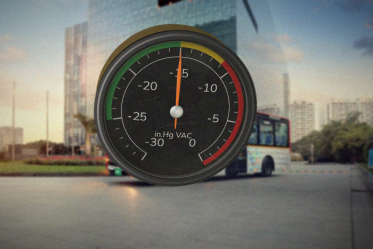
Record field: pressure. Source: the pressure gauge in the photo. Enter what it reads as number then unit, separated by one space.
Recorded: -15 inHg
